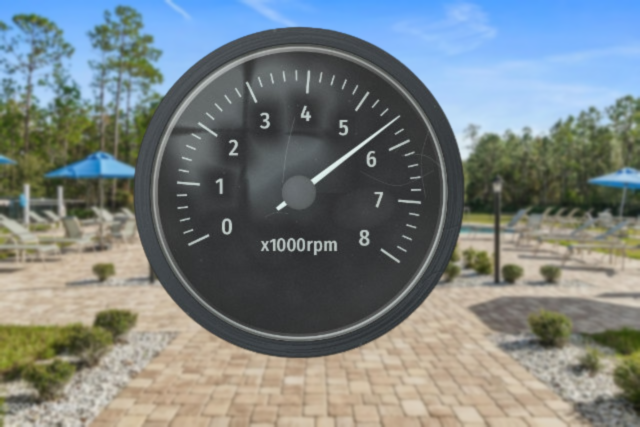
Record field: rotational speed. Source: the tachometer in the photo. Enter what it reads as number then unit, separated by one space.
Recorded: 5600 rpm
